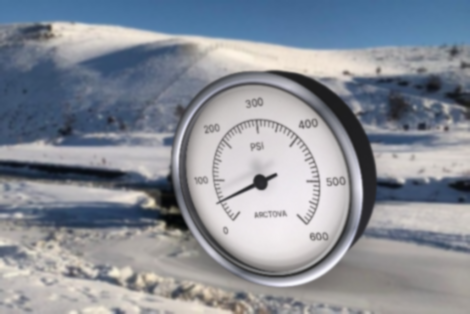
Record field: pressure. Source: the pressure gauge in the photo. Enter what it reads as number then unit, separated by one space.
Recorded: 50 psi
